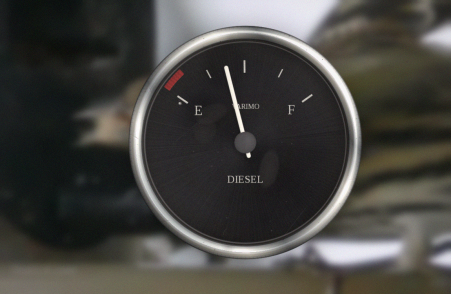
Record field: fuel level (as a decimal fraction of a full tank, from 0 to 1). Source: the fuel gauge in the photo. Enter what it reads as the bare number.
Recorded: 0.375
